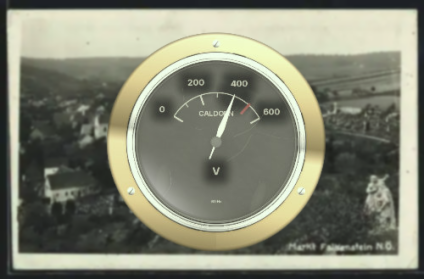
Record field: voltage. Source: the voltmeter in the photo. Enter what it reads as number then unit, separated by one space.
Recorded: 400 V
